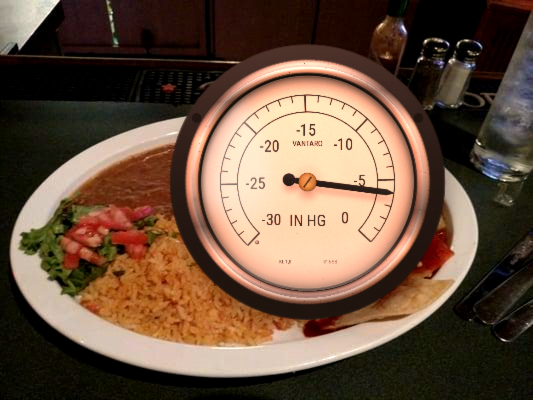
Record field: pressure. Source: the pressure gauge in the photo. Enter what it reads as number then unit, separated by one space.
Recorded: -4 inHg
